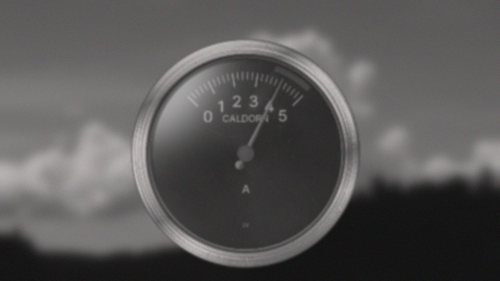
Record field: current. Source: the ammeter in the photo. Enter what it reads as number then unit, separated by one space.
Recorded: 4 A
